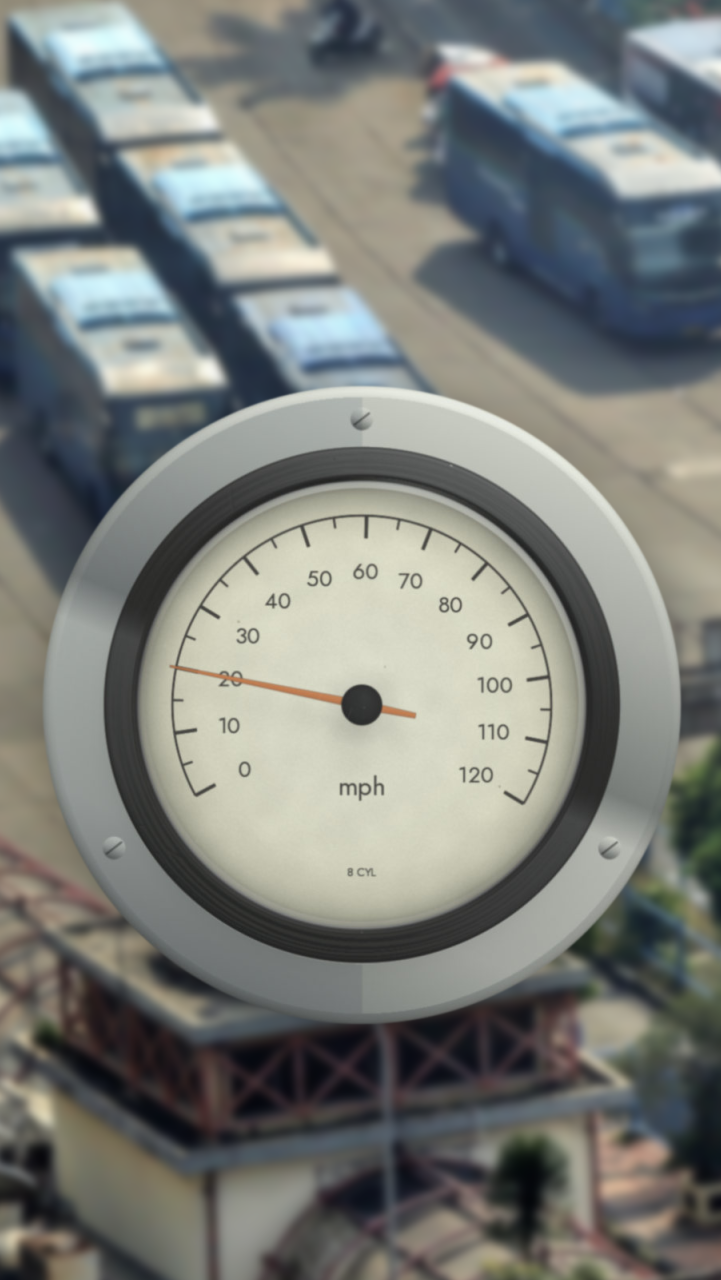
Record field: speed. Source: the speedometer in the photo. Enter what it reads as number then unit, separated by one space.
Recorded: 20 mph
